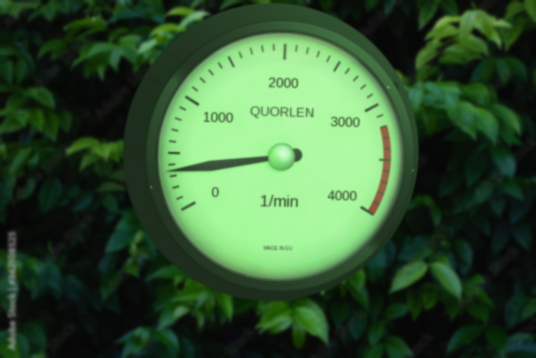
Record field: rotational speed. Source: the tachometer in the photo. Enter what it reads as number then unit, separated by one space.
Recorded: 350 rpm
